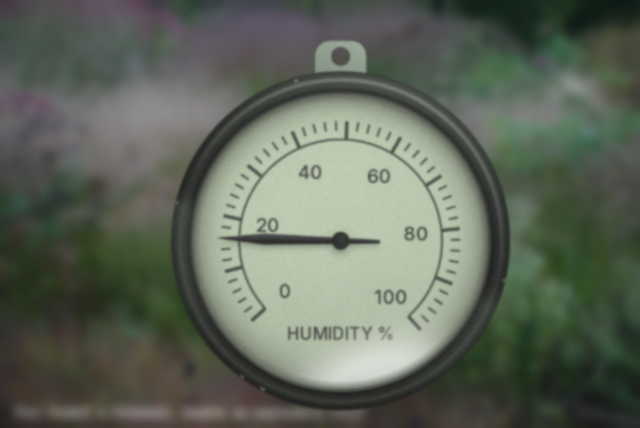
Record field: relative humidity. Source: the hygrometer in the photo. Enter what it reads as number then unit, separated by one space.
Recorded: 16 %
